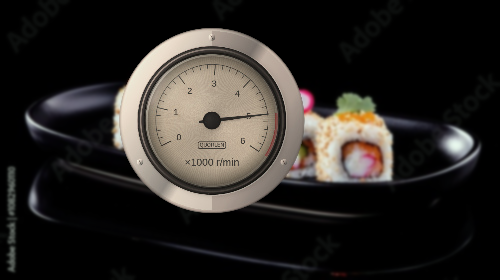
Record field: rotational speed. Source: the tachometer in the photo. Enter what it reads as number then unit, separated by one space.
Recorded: 5000 rpm
